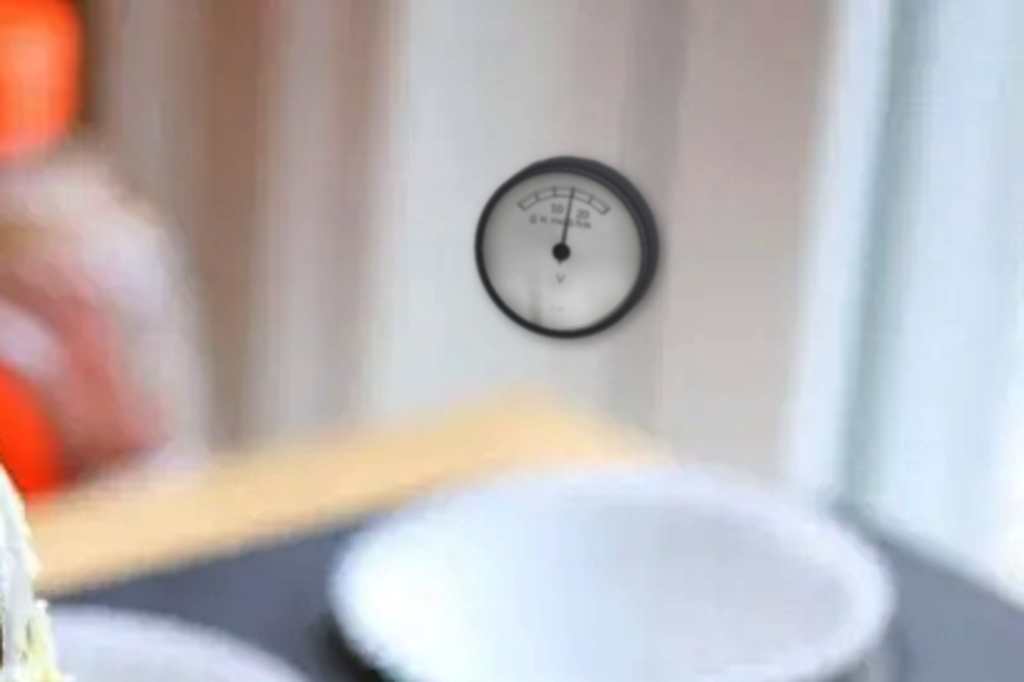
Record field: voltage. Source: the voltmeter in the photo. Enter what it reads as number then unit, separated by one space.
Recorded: 15 V
